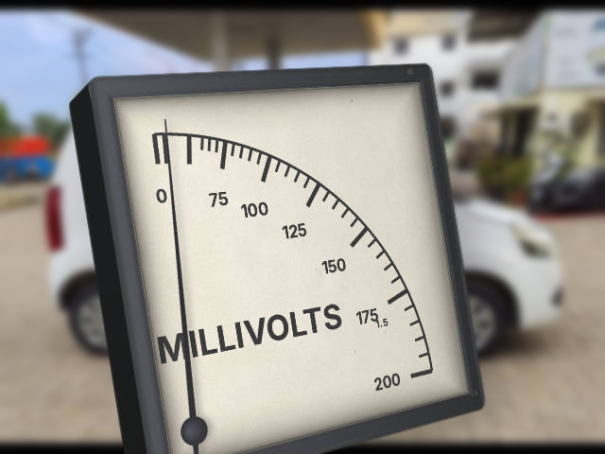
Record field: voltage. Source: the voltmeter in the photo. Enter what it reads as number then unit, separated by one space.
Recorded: 25 mV
